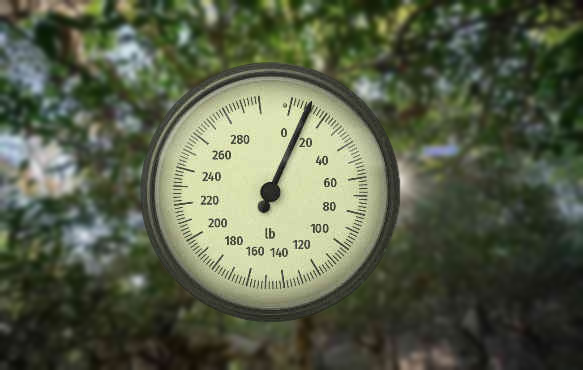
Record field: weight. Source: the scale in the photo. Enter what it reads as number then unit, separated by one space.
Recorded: 10 lb
